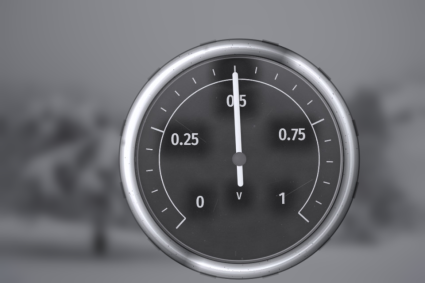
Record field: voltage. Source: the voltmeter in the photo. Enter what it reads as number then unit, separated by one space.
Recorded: 0.5 V
